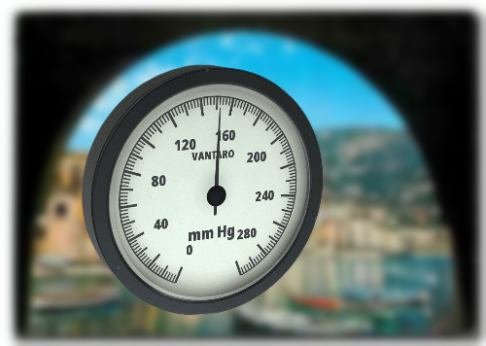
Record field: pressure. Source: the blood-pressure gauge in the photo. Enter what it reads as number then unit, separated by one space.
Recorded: 150 mmHg
